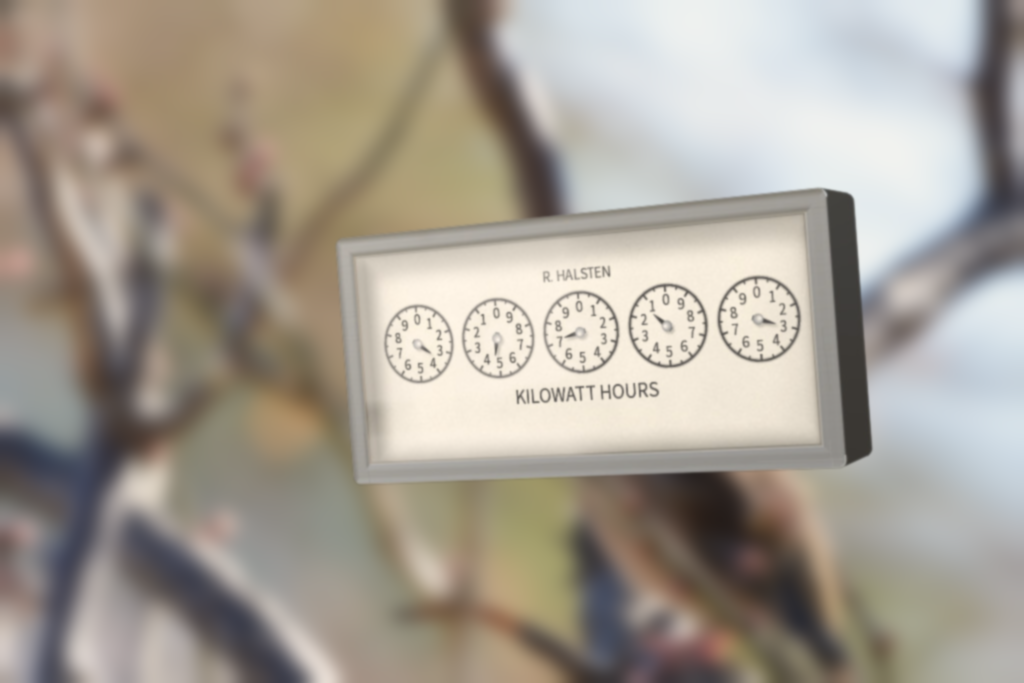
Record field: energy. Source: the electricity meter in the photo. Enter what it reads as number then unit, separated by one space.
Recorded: 34713 kWh
